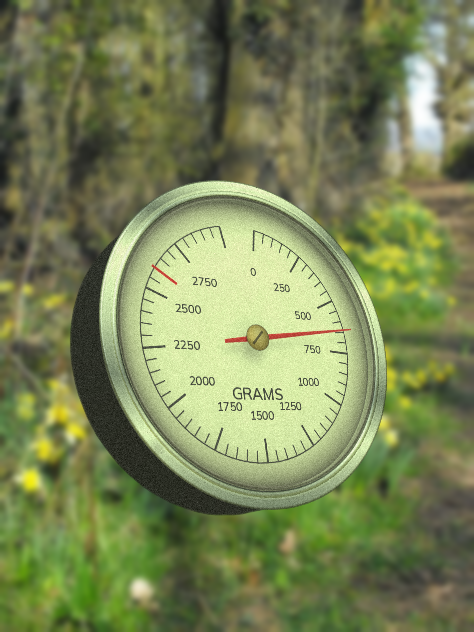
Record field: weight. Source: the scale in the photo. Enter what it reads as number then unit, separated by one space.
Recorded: 650 g
